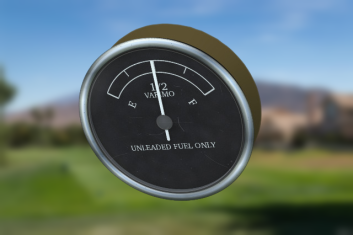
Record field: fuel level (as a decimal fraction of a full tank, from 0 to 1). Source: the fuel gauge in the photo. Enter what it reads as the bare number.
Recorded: 0.5
